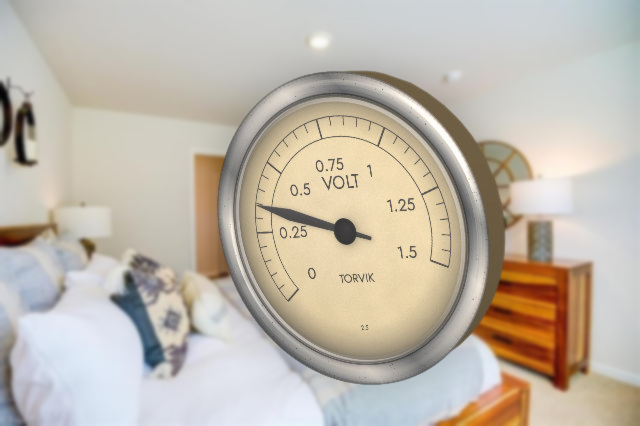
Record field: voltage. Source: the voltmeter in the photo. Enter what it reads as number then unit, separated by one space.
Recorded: 0.35 V
